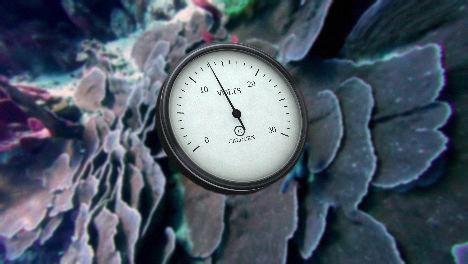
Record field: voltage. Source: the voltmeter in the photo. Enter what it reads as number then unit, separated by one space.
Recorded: 13 V
